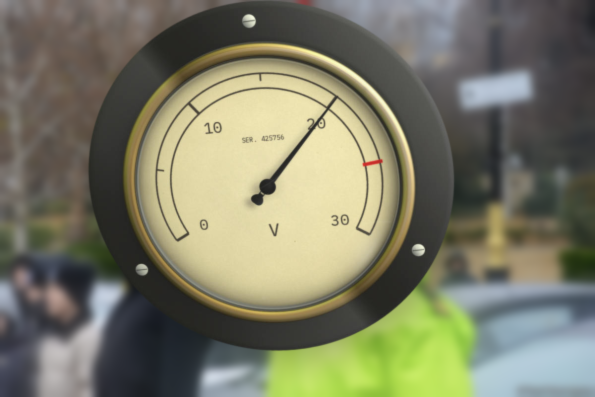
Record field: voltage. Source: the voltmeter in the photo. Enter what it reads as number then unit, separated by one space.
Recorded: 20 V
